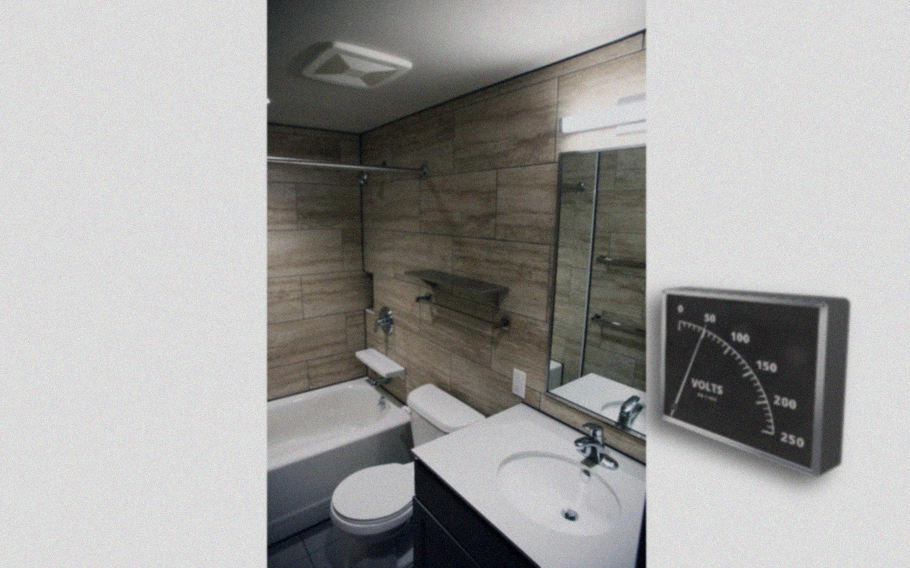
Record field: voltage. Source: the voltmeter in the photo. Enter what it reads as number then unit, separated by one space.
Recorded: 50 V
